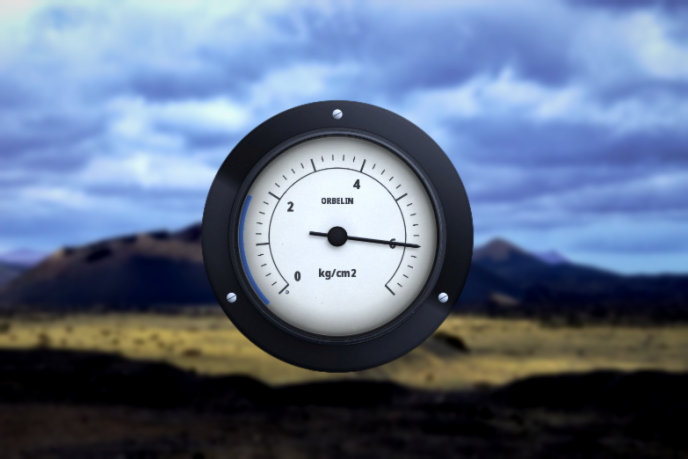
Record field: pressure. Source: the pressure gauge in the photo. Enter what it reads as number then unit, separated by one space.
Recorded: 6 kg/cm²
